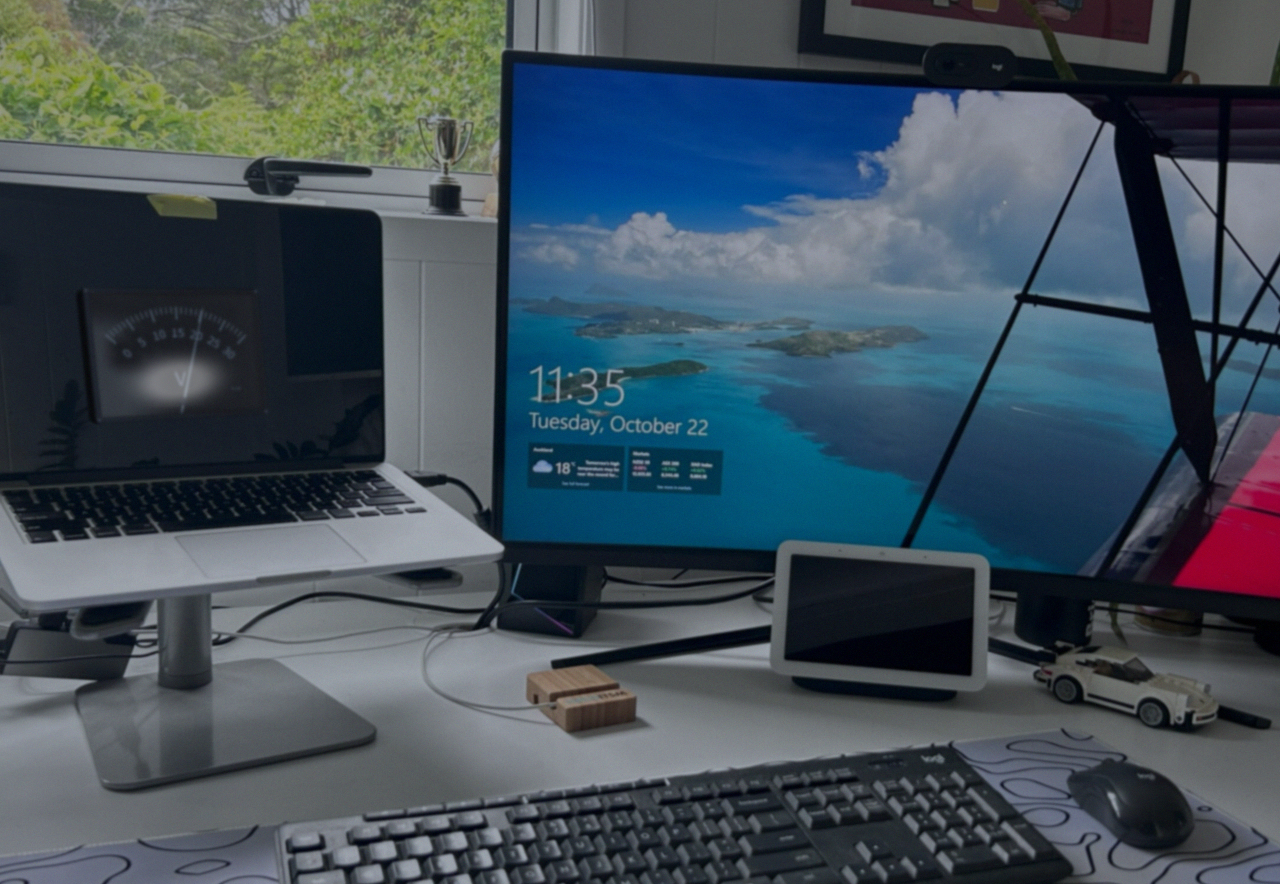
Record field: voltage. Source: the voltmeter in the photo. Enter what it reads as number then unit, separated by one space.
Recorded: 20 V
